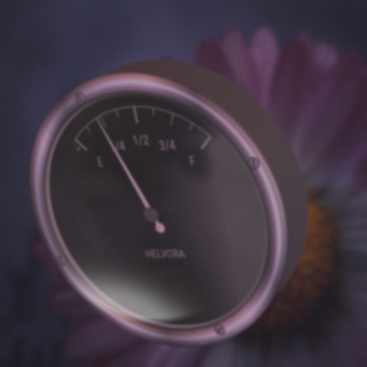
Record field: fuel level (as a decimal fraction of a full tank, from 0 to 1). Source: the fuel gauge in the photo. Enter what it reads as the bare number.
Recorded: 0.25
